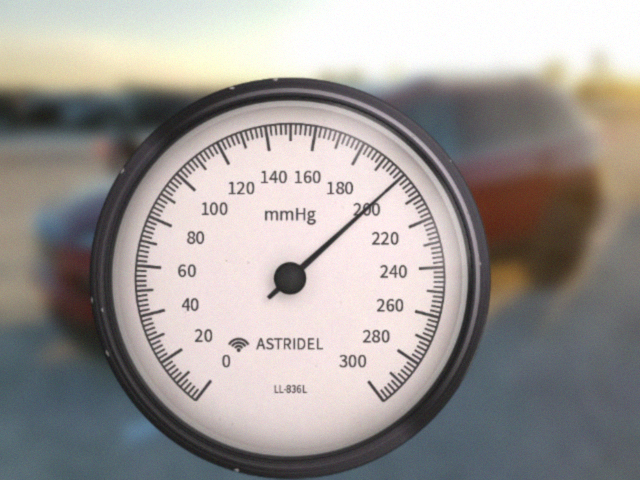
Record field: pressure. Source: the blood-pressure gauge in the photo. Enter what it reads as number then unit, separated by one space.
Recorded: 200 mmHg
